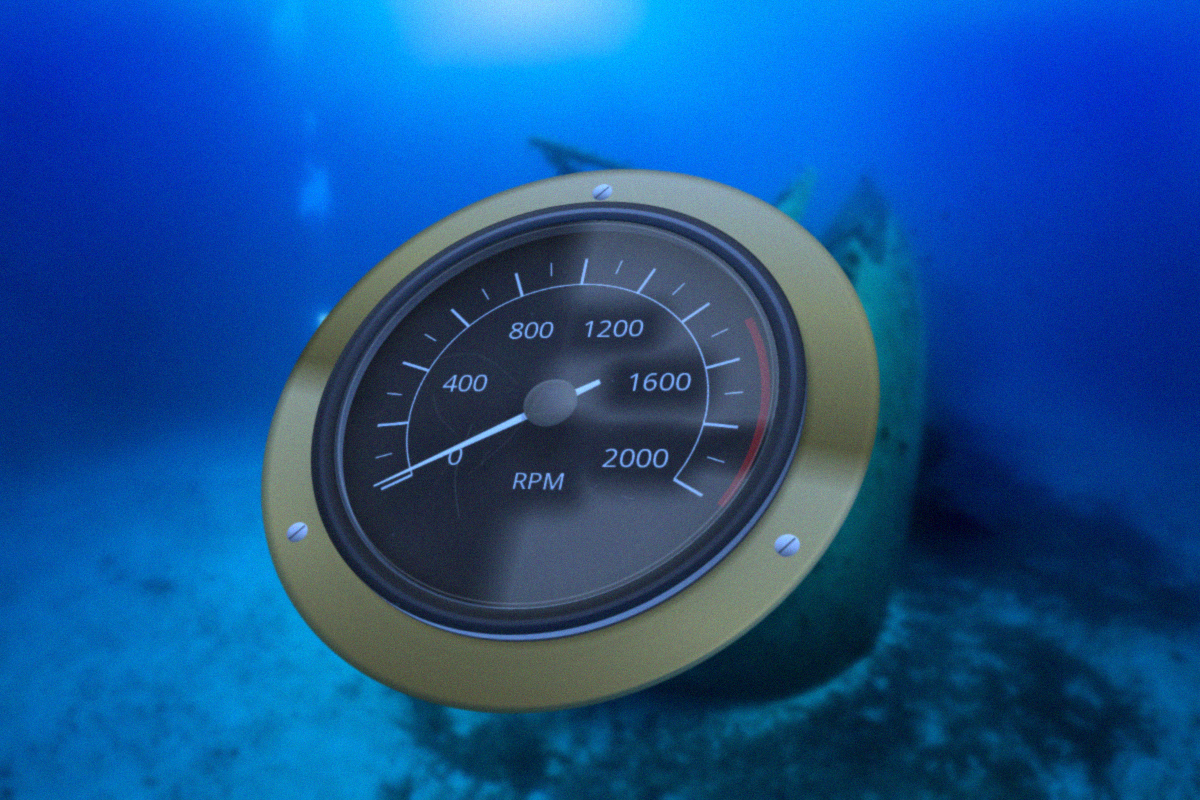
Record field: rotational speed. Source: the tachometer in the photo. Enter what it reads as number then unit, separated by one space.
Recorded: 0 rpm
